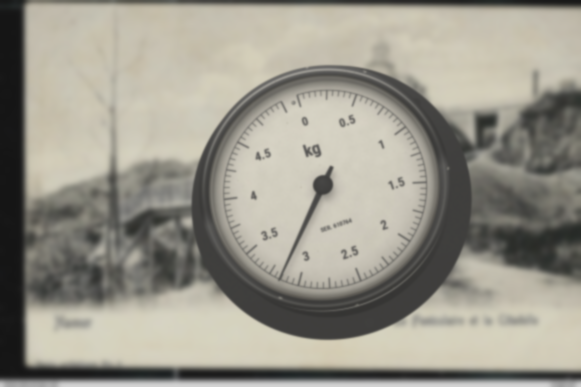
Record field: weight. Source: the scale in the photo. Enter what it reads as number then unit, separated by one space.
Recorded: 3.15 kg
